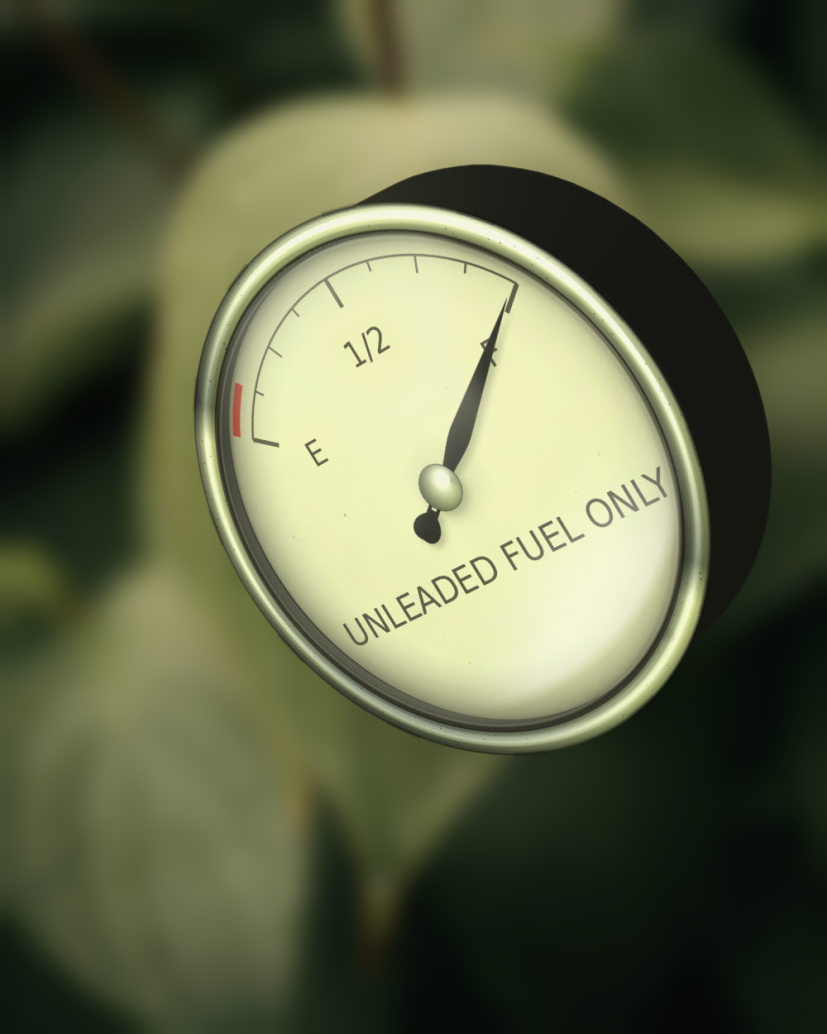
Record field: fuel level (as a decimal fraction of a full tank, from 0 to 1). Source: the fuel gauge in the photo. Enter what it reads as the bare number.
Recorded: 1
